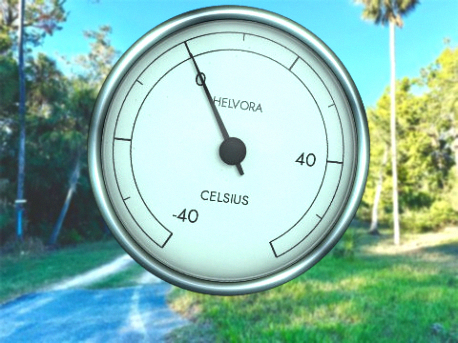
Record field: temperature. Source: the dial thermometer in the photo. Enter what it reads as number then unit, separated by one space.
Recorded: 0 °C
